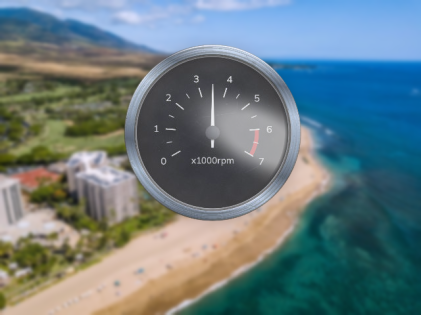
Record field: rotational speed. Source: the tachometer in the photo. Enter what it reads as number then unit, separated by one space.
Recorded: 3500 rpm
